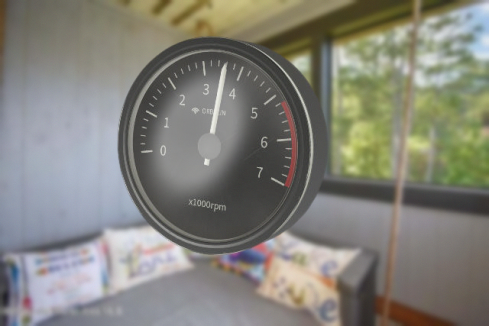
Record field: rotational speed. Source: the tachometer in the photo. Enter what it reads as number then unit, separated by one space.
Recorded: 3600 rpm
